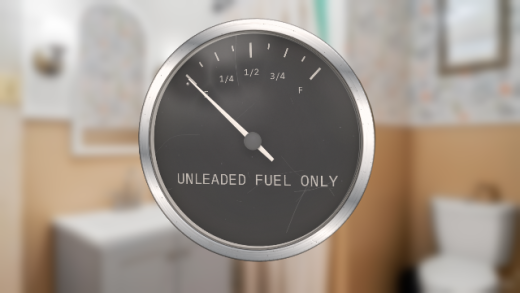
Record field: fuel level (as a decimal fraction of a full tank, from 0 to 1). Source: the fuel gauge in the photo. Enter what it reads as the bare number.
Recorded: 0
